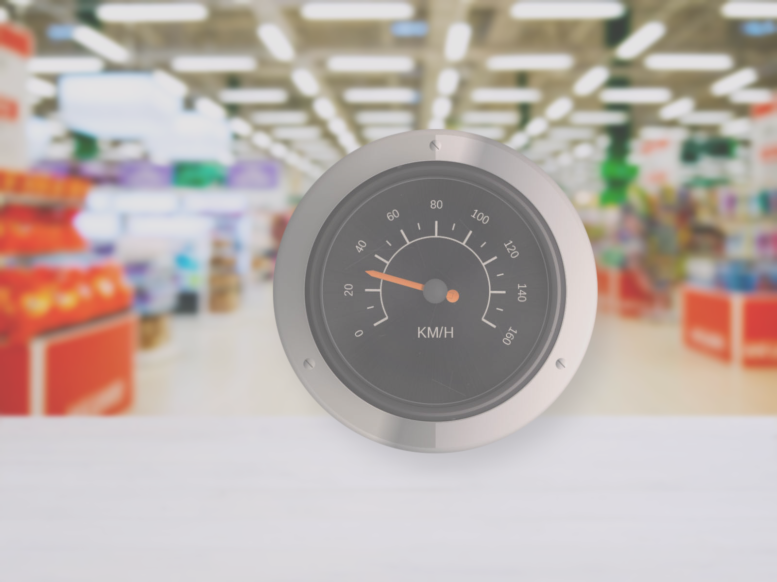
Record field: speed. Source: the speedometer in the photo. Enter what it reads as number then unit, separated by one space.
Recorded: 30 km/h
